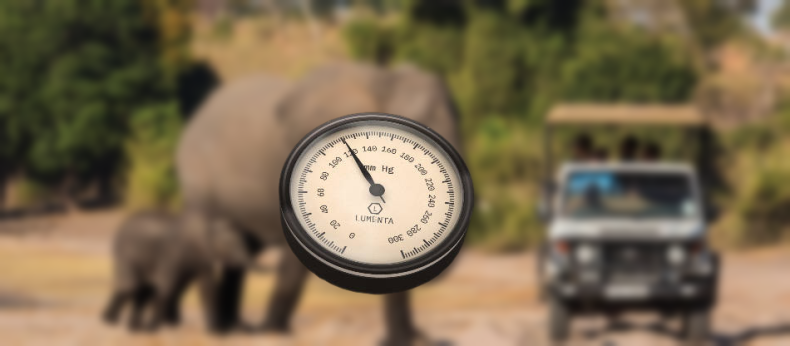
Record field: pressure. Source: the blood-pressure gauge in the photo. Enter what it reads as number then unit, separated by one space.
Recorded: 120 mmHg
